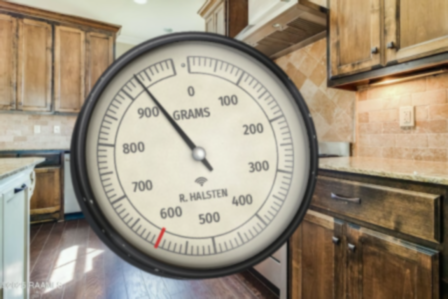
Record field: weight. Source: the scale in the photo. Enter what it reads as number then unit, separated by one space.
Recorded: 930 g
